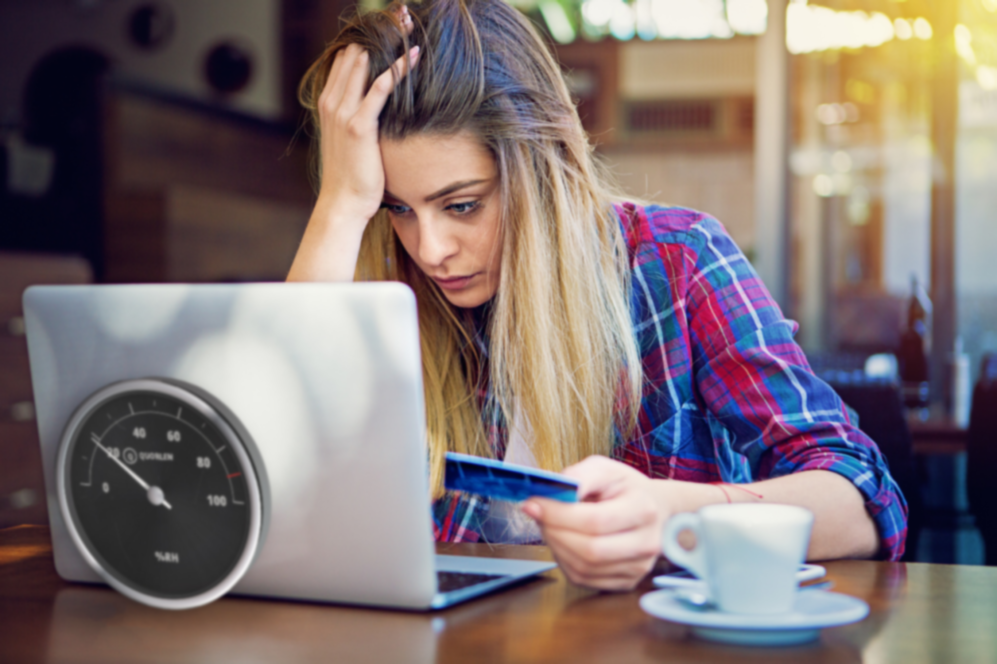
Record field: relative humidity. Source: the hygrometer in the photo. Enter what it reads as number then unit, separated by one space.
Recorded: 20 %
